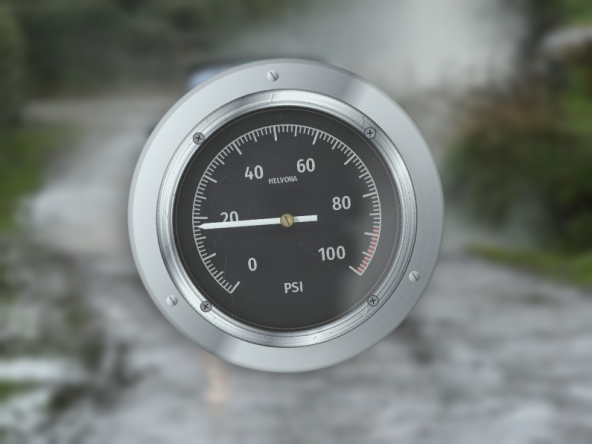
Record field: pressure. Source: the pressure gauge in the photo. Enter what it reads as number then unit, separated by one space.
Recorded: 18 psi
